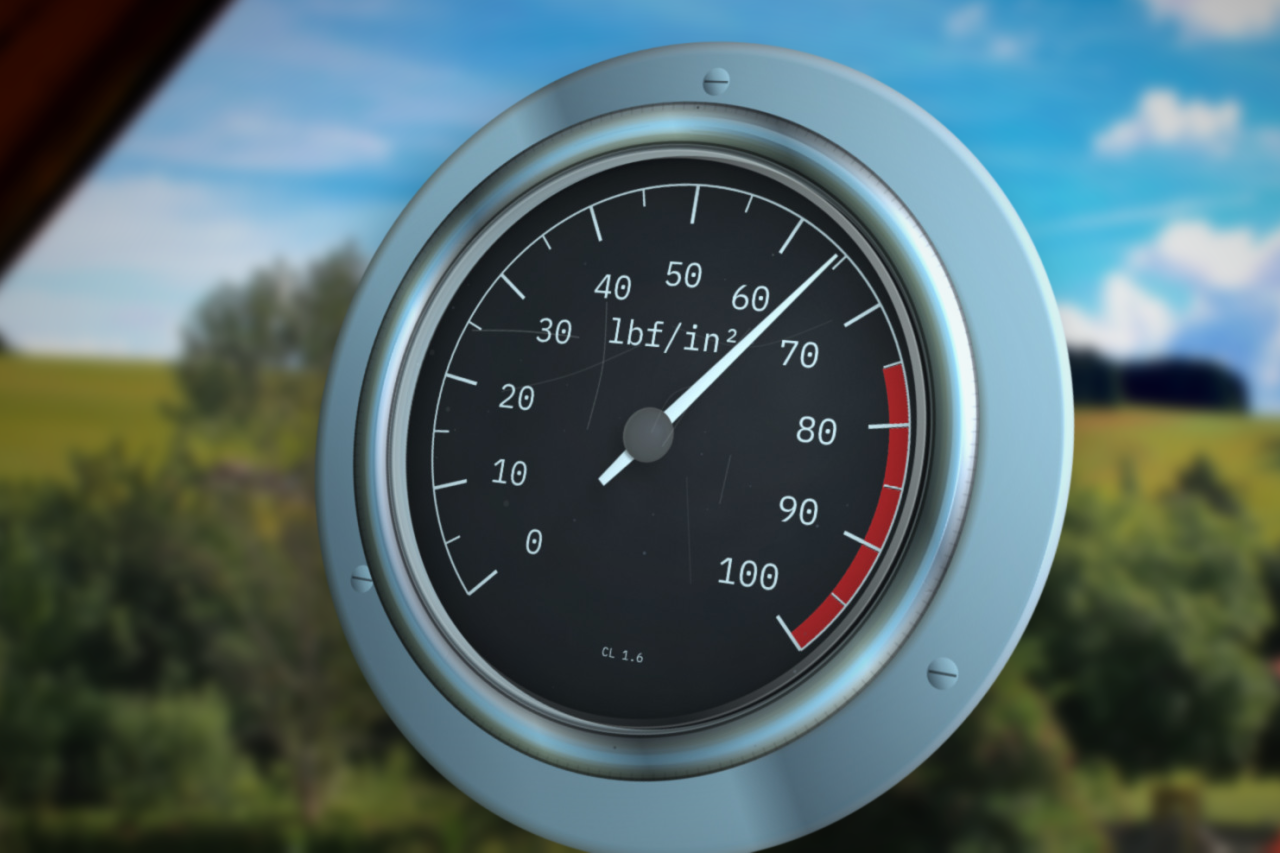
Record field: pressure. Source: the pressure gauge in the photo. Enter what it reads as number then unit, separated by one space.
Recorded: 65 psi
